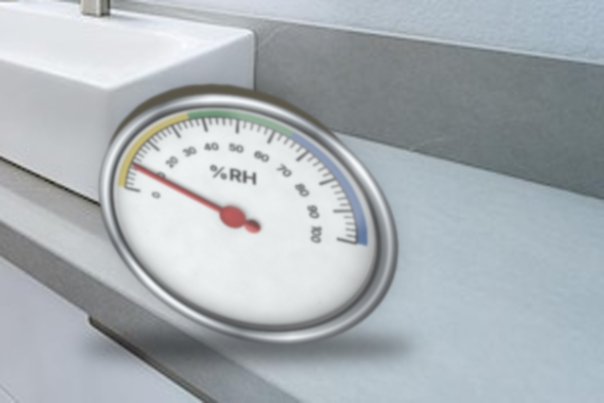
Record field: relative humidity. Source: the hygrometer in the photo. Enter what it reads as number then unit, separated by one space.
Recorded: 10 %
